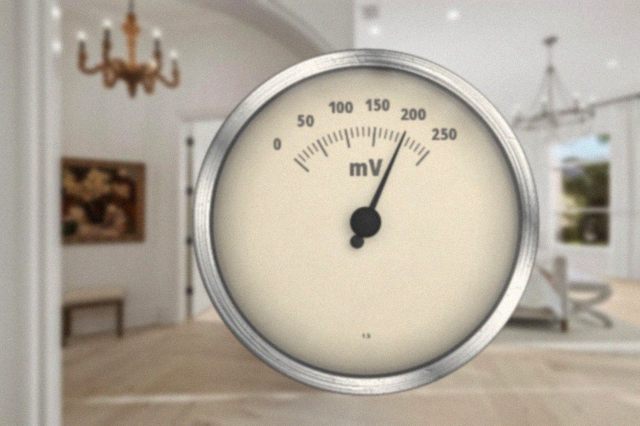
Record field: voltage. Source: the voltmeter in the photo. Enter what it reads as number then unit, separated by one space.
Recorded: 200 mV
